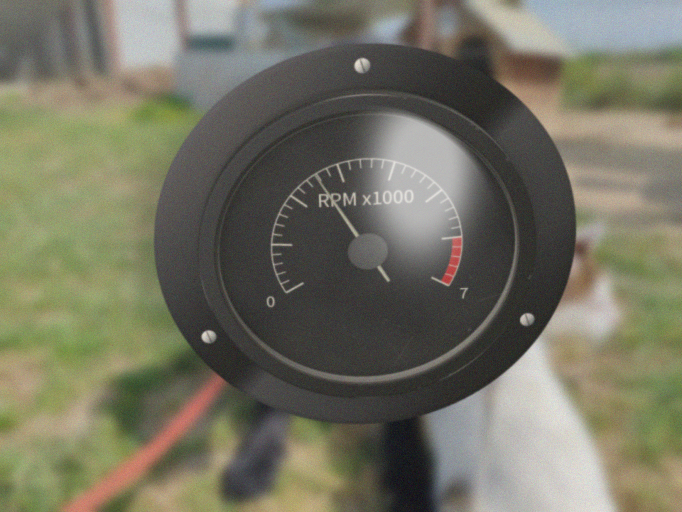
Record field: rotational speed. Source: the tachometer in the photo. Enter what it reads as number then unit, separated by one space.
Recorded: 2600 rpm
